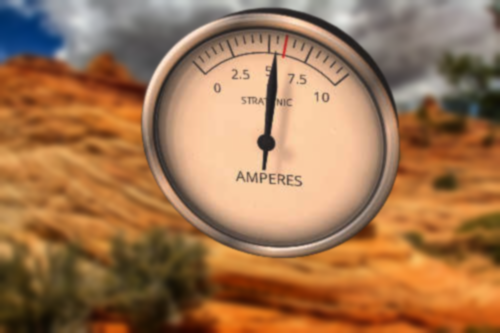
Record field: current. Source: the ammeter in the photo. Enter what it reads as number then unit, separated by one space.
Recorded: 5.5 A
